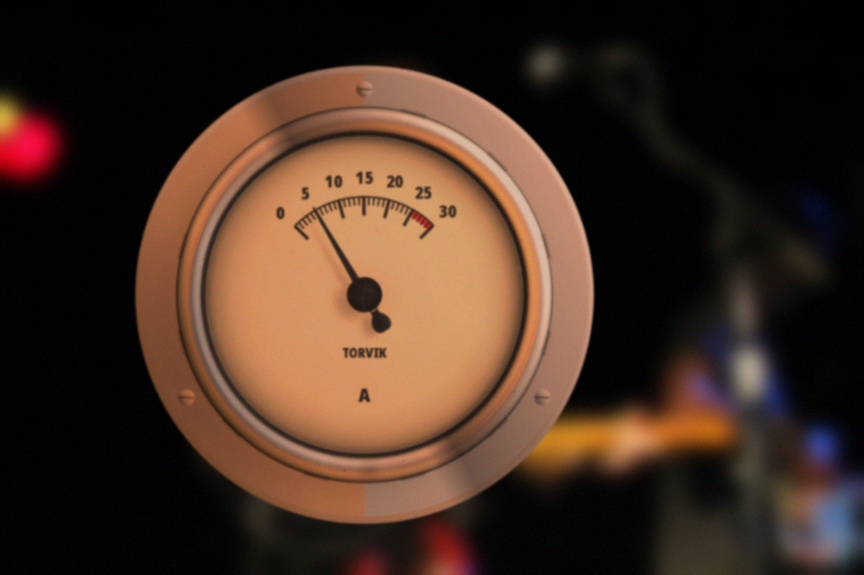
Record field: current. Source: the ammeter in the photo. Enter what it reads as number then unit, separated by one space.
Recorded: 5 A
